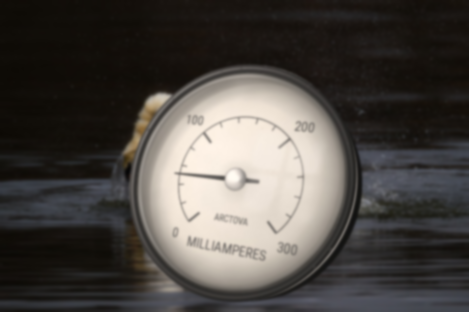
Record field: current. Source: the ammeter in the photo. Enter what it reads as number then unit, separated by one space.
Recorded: 50 mA
